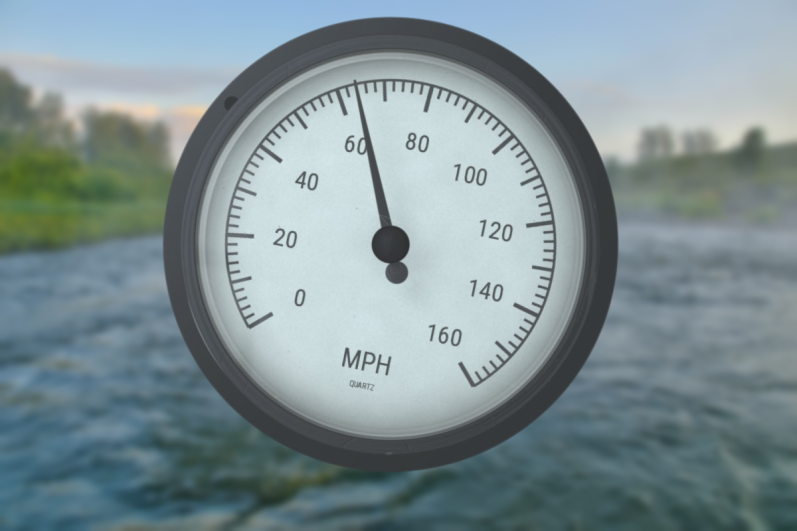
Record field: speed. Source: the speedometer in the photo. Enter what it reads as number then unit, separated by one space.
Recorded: 64 mph
